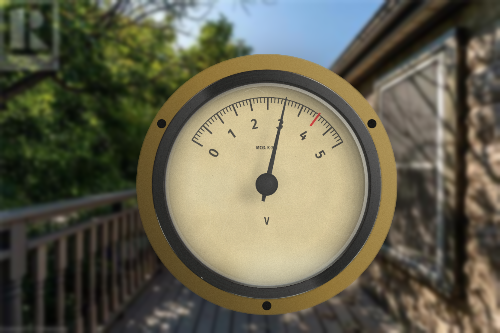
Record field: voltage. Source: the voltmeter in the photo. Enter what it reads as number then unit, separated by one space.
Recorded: 3 V
